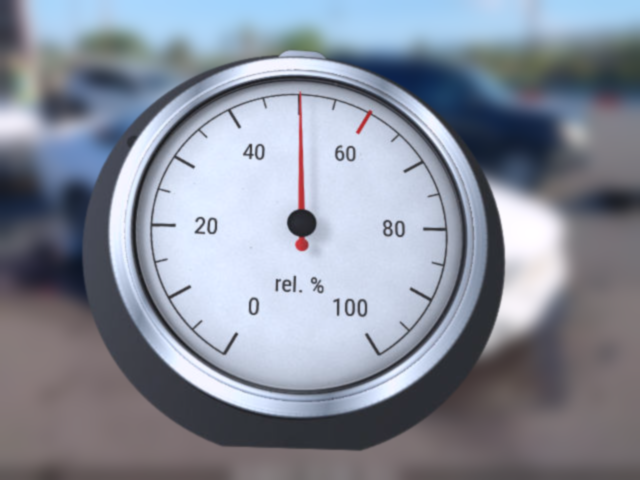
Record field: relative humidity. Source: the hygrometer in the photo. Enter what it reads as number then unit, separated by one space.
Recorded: 50 %
